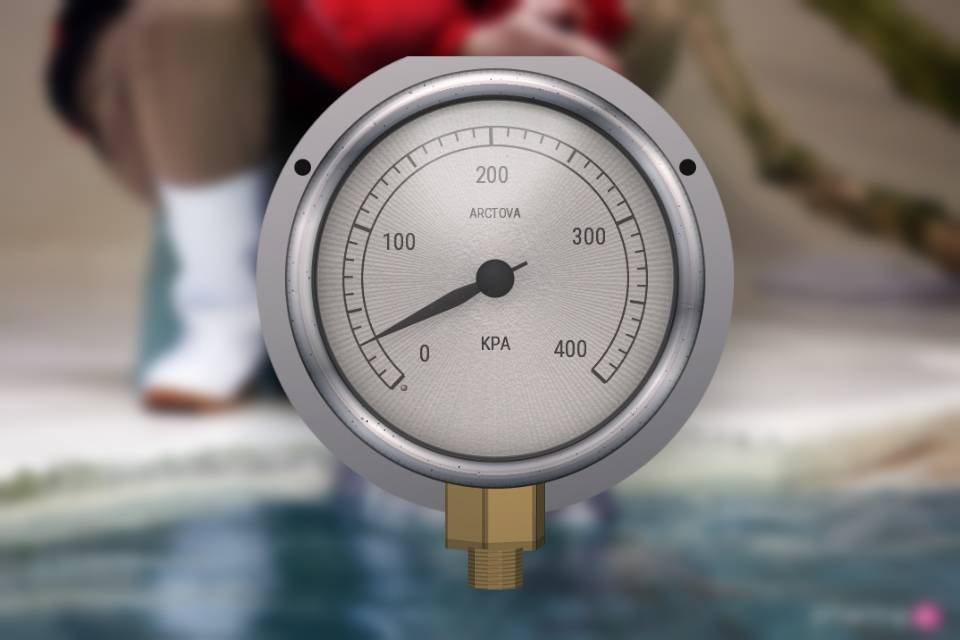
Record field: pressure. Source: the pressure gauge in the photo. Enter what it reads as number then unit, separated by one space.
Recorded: 30 kPa
